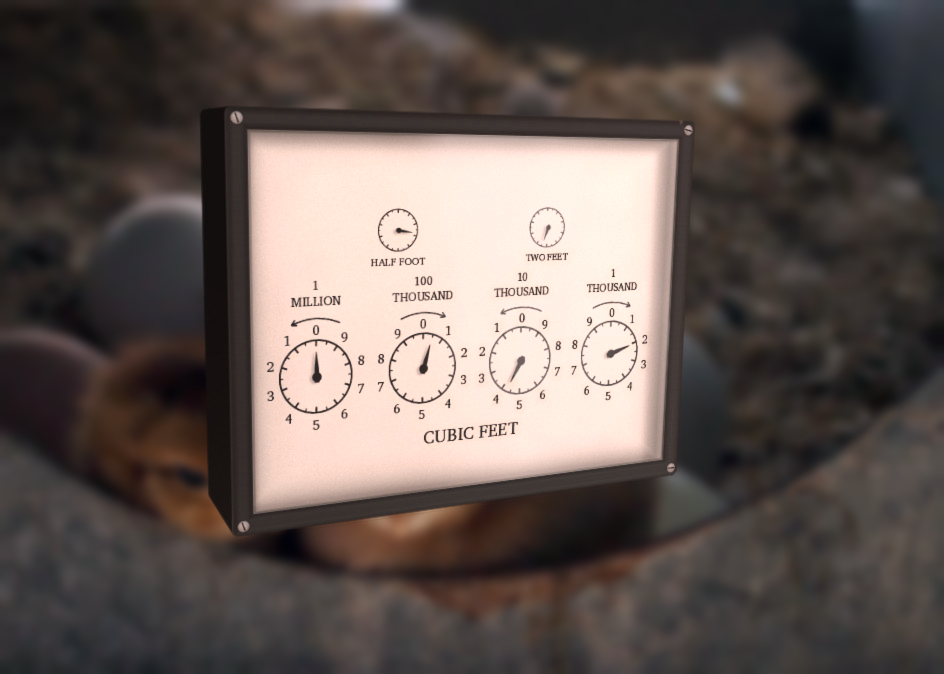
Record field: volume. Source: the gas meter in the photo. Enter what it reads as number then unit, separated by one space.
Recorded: 4200 ft³
